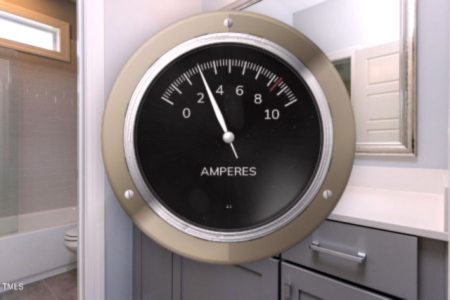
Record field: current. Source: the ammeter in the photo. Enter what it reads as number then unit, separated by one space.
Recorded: 3 A
